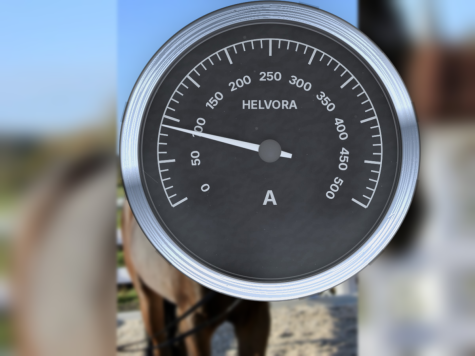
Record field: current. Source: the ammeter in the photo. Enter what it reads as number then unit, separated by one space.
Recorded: 90 A
